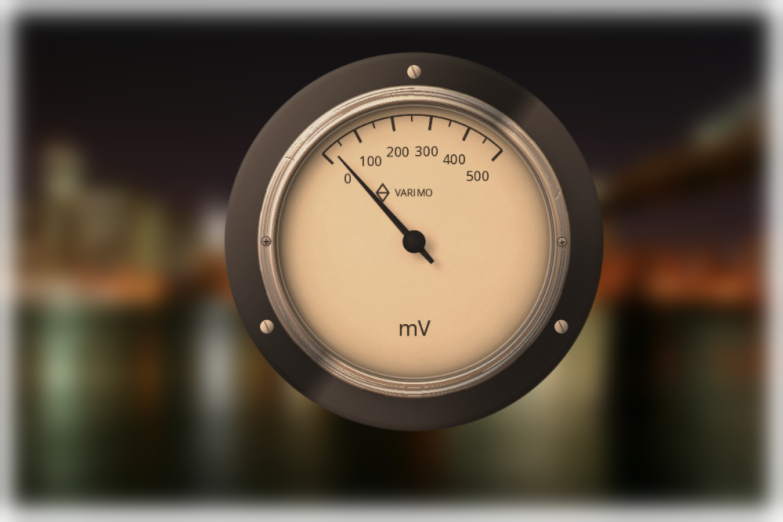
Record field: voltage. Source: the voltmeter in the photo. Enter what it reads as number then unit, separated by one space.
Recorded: 25 mV
